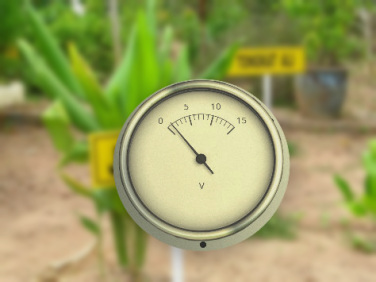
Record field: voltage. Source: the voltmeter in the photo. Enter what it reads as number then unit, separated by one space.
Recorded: 1 V
